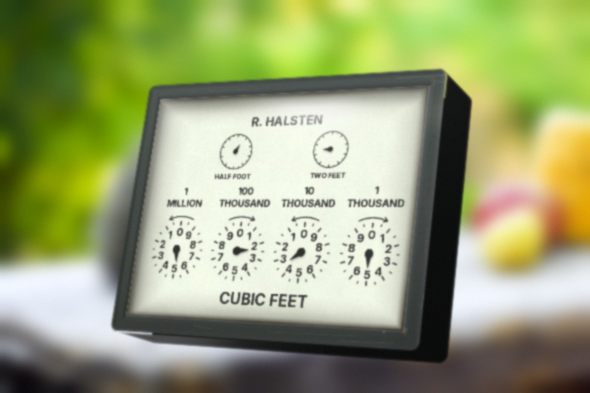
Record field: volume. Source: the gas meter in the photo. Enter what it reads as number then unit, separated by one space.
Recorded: 523500 ft³
